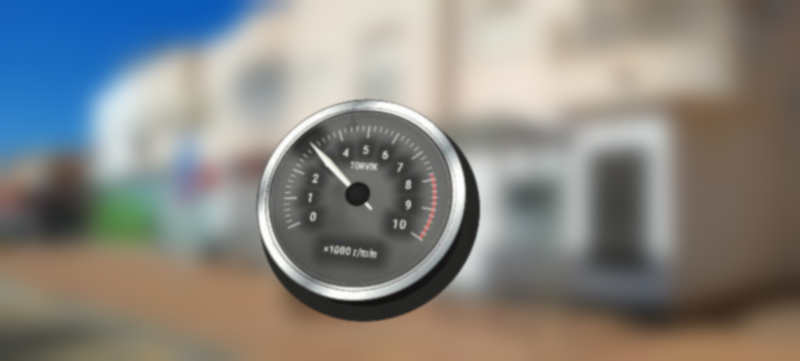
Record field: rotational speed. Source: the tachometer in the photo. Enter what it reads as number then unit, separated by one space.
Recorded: 3000 rpm
